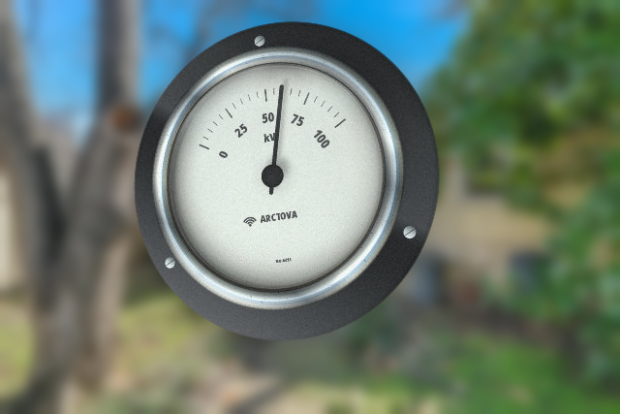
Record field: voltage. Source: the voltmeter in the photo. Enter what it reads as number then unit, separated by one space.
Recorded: 60 kV
